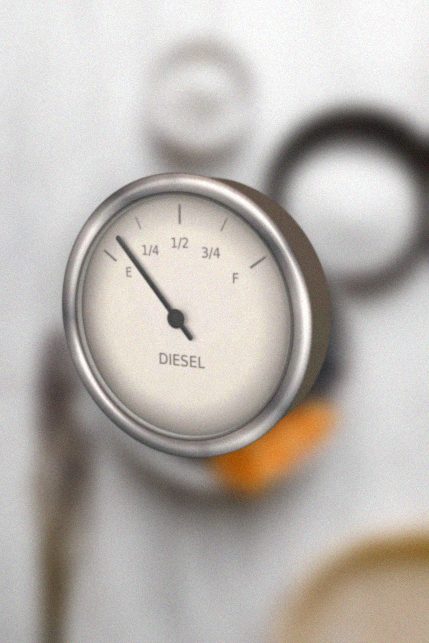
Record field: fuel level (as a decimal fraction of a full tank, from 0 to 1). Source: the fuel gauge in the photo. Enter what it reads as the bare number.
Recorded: 0.125
